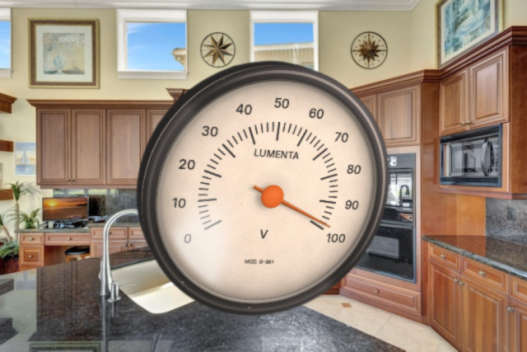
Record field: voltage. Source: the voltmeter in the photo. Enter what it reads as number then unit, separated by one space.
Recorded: 98 V
